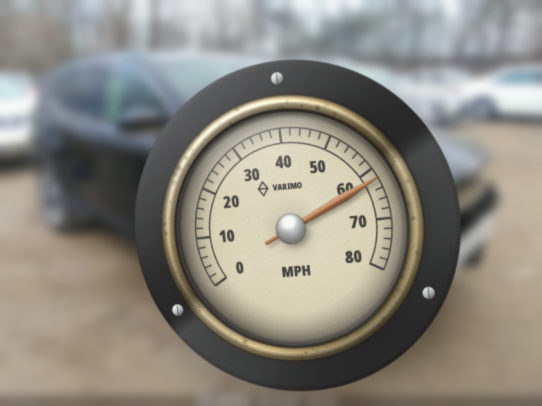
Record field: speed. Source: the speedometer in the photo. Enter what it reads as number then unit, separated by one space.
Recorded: 62 mph
